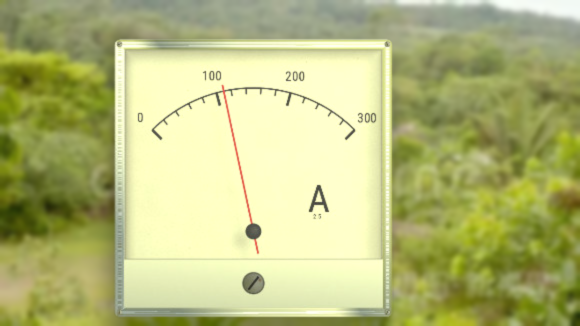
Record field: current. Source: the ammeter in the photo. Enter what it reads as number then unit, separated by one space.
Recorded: 110 A
